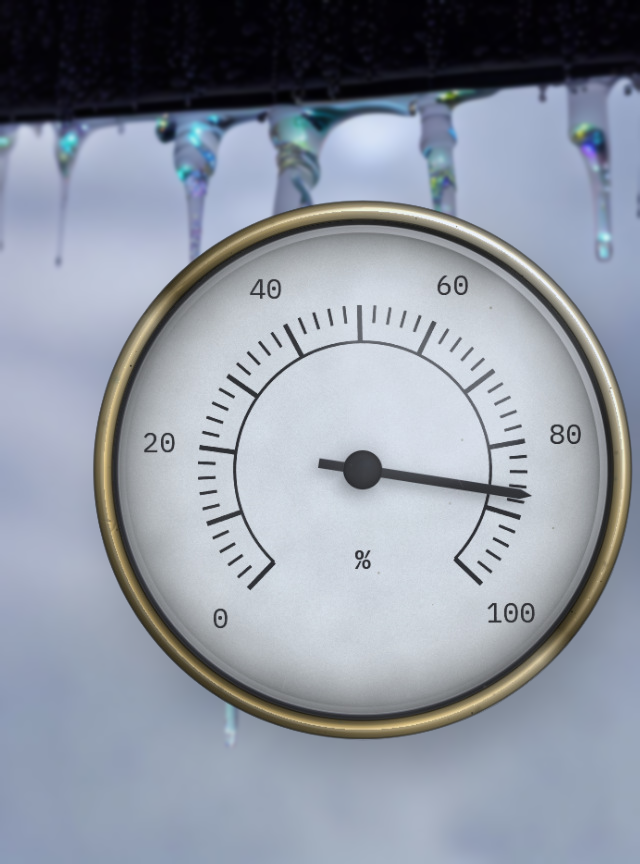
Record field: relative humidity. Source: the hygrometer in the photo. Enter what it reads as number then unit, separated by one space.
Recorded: 87 %
